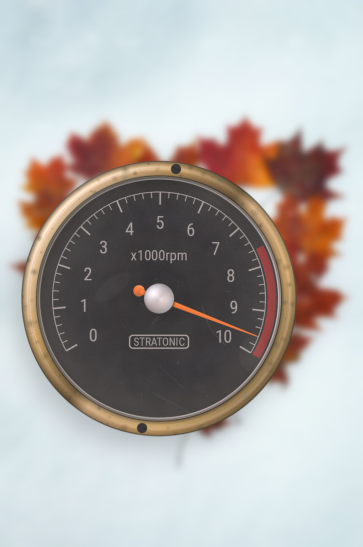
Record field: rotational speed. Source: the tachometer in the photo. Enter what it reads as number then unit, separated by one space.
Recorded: 9600 rpm
